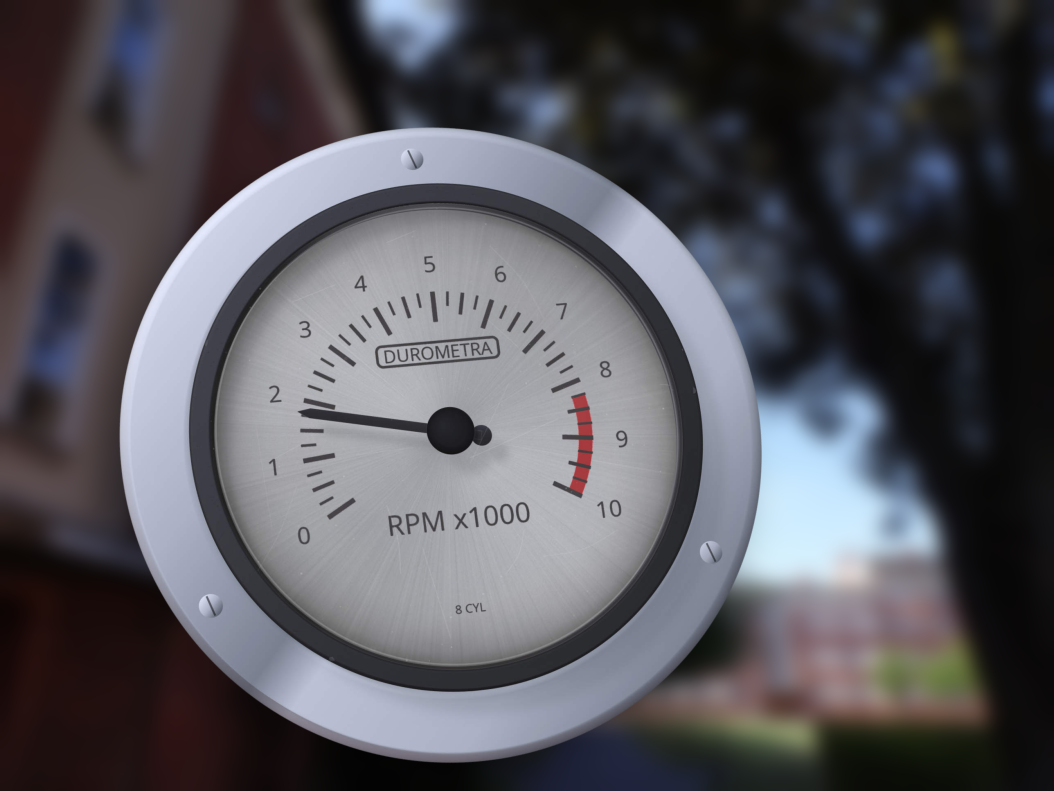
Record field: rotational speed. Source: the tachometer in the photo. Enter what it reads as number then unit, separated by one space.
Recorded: 1750 rpm
